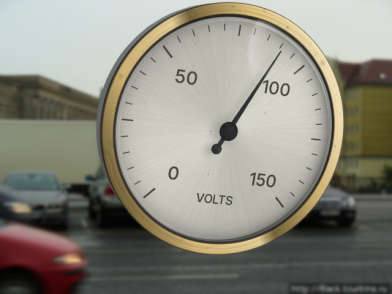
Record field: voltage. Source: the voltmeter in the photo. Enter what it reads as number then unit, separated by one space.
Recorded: 90 V
